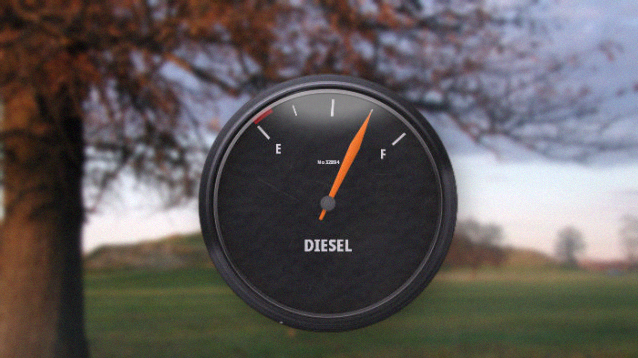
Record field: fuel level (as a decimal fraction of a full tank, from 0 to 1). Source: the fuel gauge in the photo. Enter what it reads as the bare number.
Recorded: 0.75
